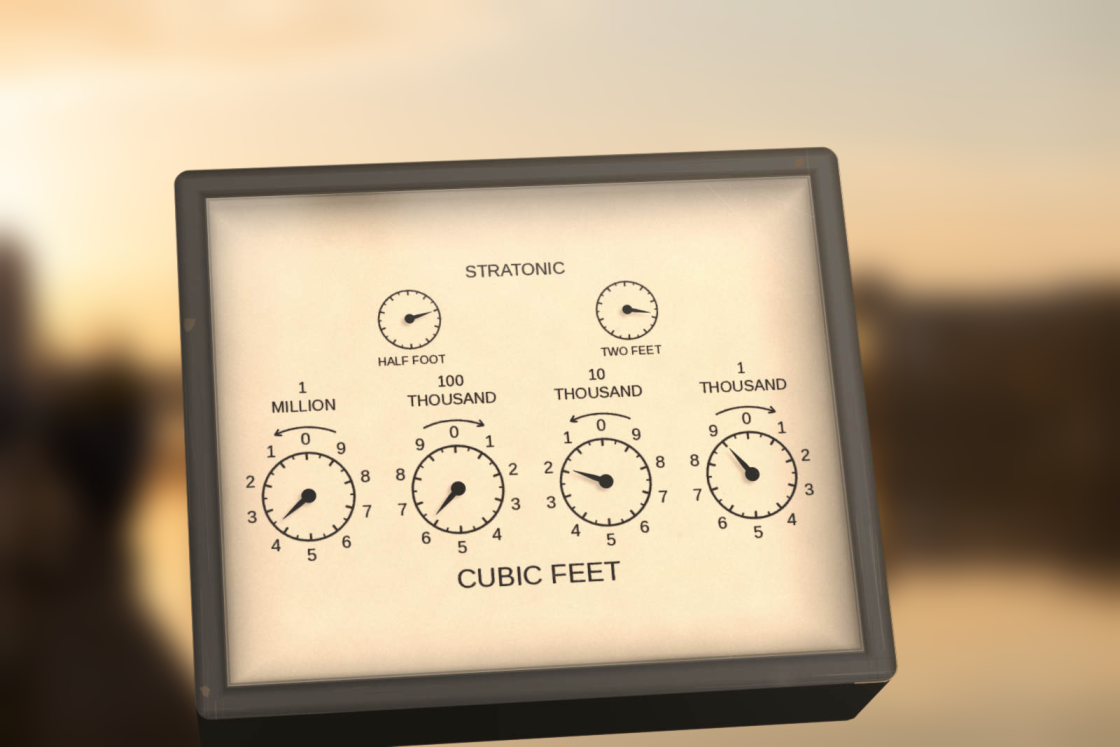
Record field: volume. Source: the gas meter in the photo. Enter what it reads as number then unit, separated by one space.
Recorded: 361900 ft³
